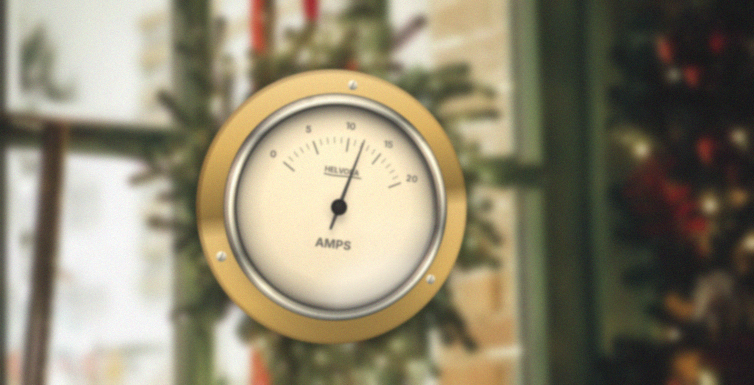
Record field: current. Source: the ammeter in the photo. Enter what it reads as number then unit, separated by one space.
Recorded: 12 A
